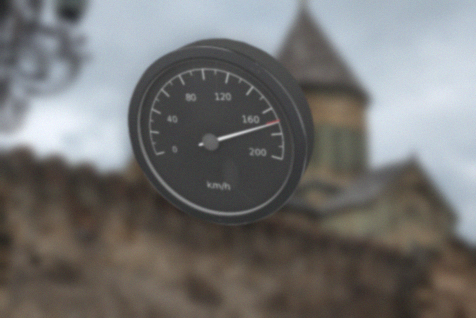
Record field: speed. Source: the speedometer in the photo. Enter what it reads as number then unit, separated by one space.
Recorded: 170 km/h
